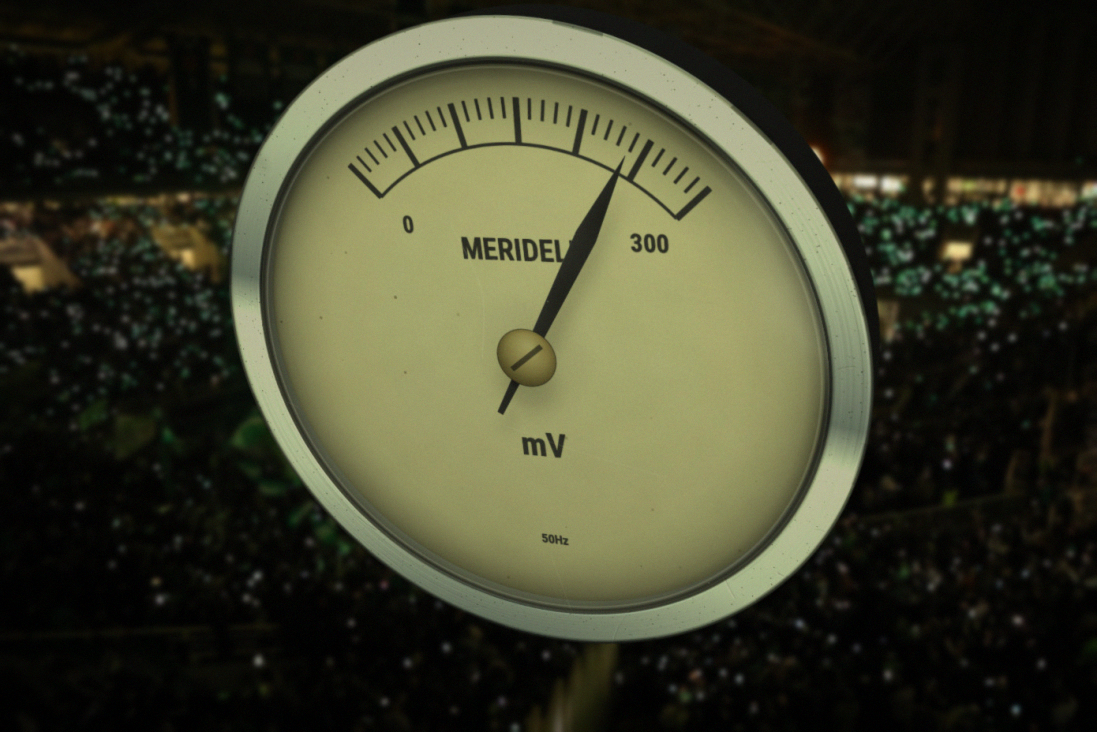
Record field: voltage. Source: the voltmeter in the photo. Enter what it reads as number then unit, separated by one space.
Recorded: 240 mV
